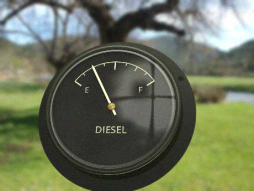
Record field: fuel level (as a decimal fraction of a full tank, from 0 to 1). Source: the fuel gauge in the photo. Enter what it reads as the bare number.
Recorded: 0.25
